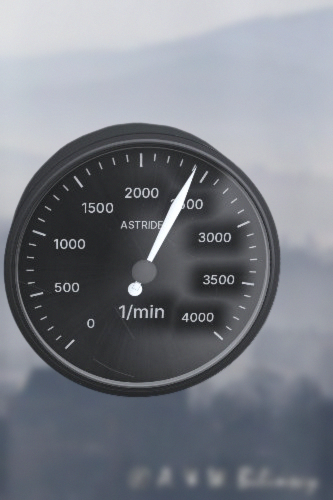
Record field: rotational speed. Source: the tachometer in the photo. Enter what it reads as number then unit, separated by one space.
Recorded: 2400 rpm
